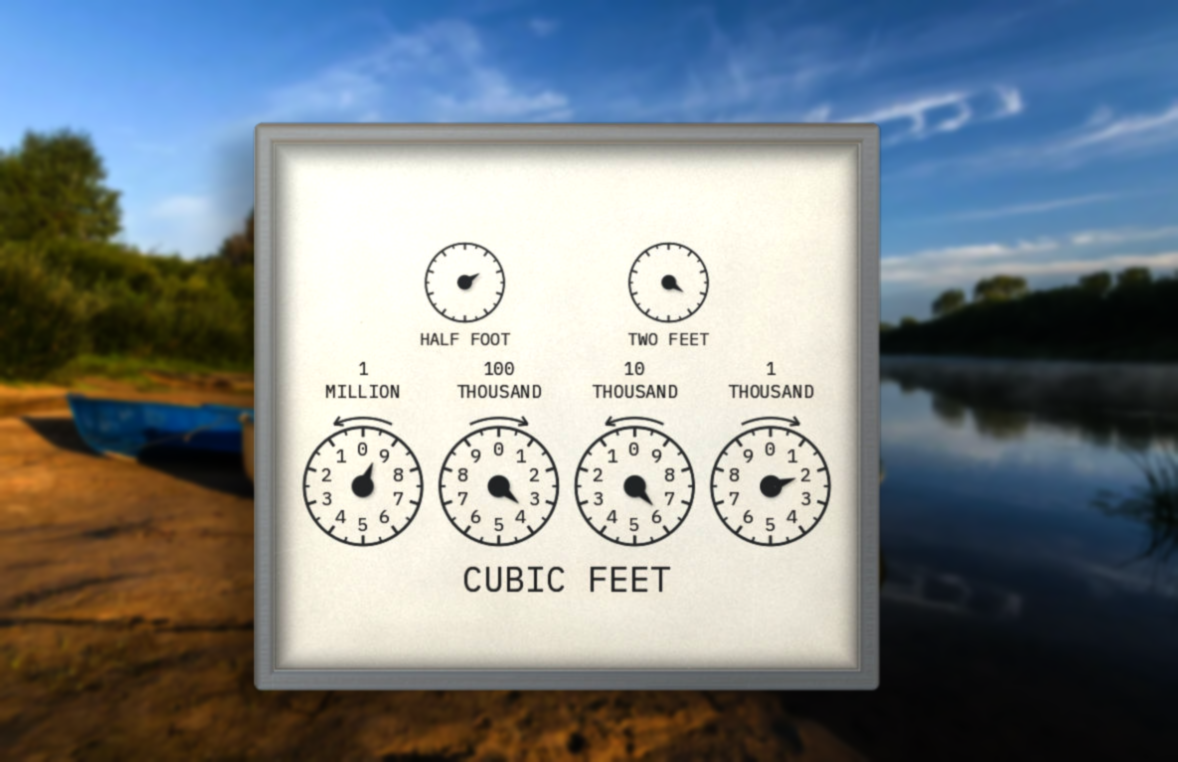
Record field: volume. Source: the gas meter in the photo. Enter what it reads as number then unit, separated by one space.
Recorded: 936200 ft³
